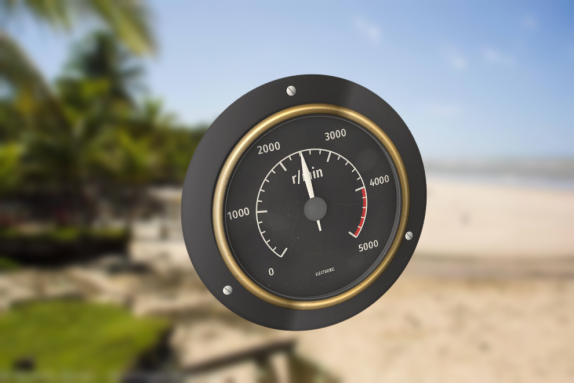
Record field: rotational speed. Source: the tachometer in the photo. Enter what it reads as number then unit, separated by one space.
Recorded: 2400 rpm
